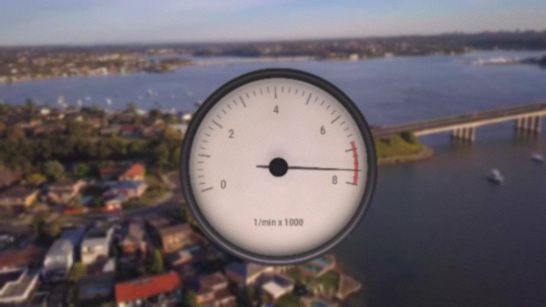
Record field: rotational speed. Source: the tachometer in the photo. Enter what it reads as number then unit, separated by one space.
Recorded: 7600 rpm
